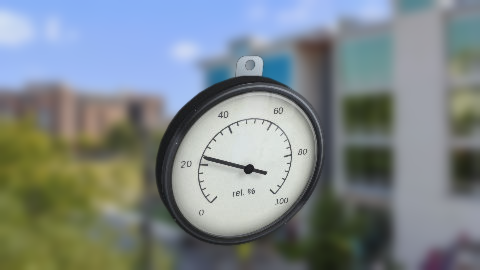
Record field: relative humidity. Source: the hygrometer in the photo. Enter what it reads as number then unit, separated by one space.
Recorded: 24 %
